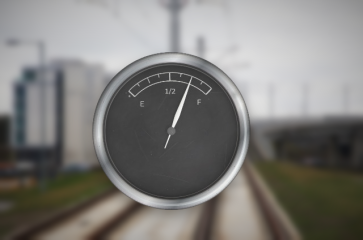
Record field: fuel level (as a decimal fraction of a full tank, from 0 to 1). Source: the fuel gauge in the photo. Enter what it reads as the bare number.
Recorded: 0.75
